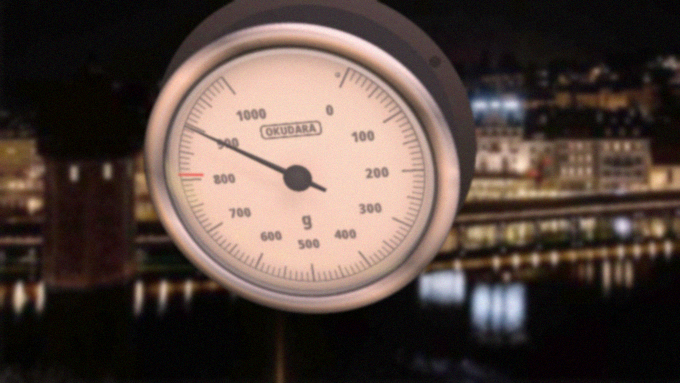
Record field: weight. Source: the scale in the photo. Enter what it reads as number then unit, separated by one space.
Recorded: 900 g
